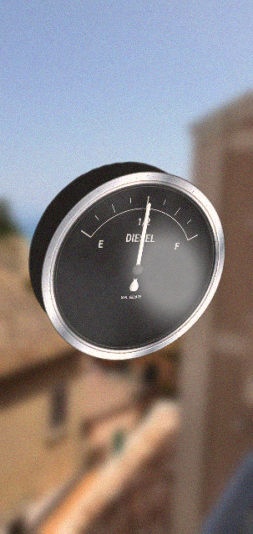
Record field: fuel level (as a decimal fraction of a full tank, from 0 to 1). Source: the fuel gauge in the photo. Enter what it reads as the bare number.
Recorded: 0.5
